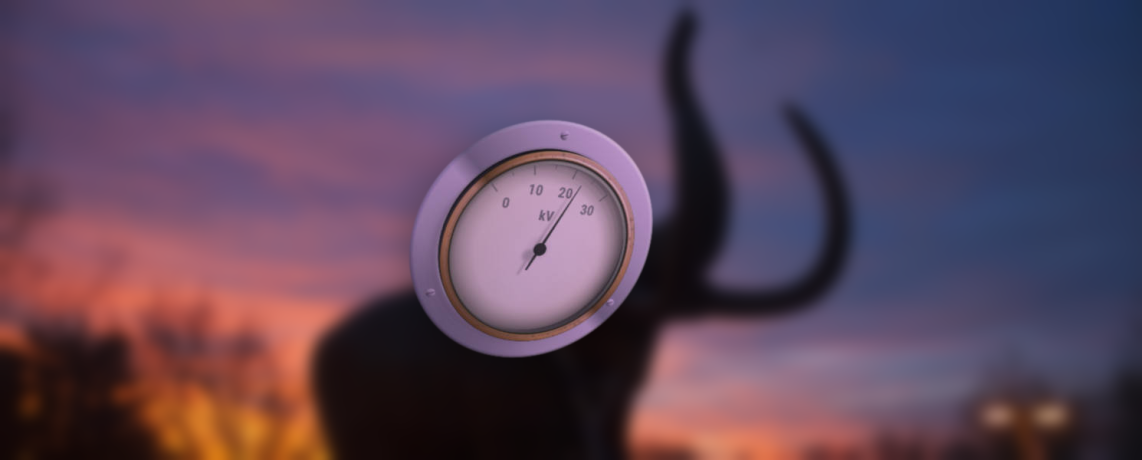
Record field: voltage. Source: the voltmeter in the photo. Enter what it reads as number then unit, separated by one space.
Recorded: 22.5 kV
